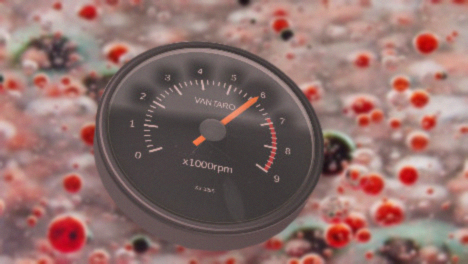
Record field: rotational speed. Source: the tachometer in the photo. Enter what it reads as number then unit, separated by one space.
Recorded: 6000 rpm
